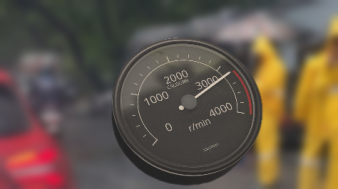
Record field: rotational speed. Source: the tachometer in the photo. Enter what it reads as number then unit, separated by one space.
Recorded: 3200 rpm
